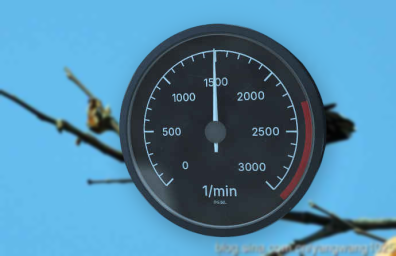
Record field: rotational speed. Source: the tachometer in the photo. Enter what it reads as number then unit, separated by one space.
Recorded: 1500 rpm
